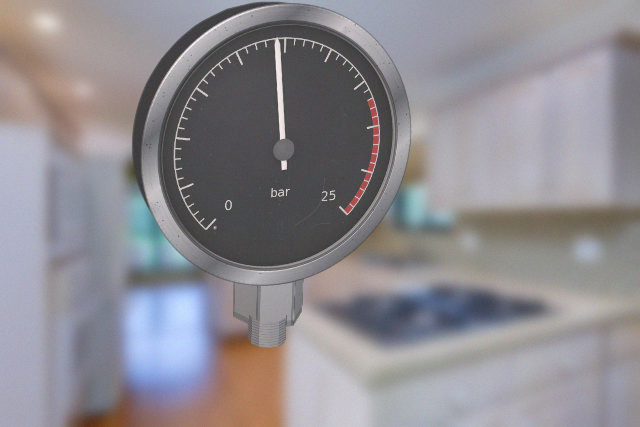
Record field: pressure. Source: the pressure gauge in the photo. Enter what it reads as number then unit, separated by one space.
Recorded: 12 bar
